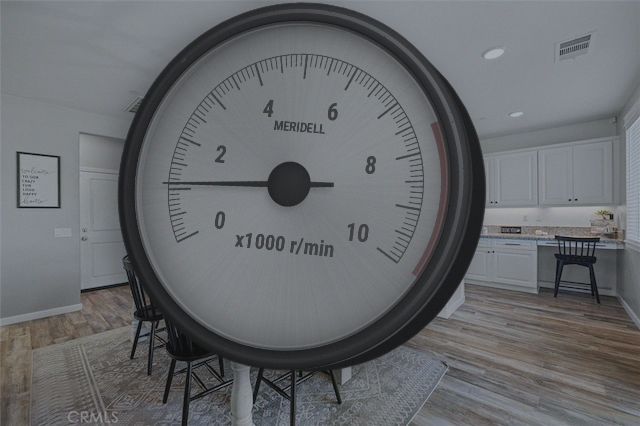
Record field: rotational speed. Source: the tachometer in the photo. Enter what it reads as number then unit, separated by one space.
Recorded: 1100 rpm
